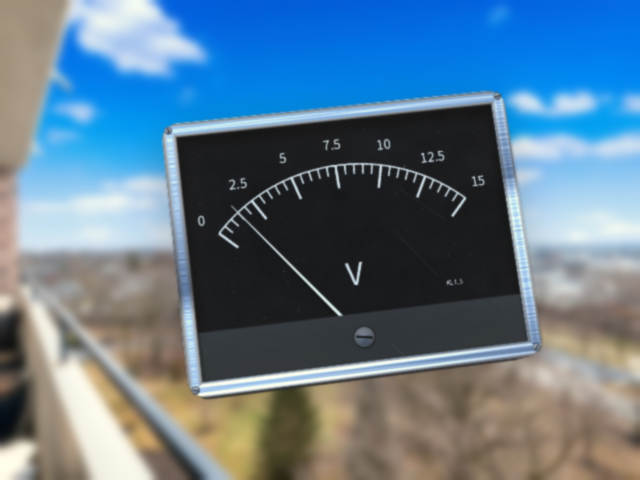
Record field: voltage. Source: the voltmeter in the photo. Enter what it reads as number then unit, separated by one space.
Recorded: 1.5 V
